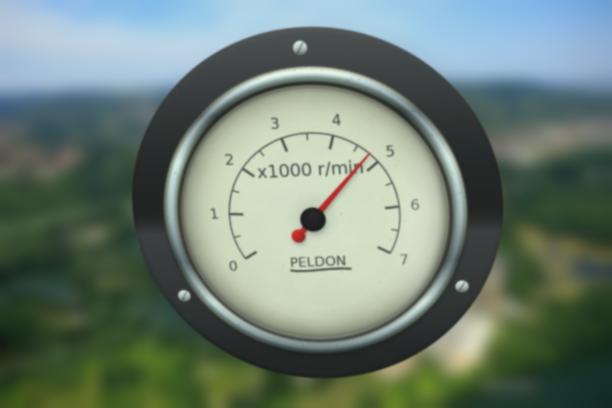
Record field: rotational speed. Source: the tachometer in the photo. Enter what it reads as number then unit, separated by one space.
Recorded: 4750 rpm
